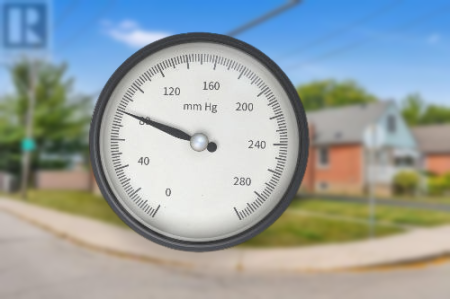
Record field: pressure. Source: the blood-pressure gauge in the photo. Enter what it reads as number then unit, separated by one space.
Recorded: 80 mmHg
